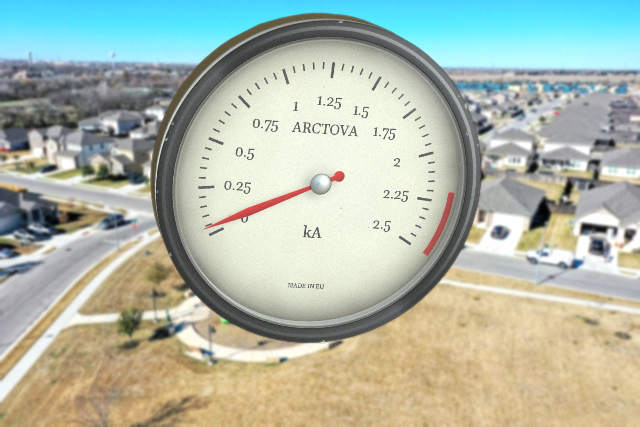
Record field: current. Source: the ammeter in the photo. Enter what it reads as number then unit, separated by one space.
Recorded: 0.05 kA
